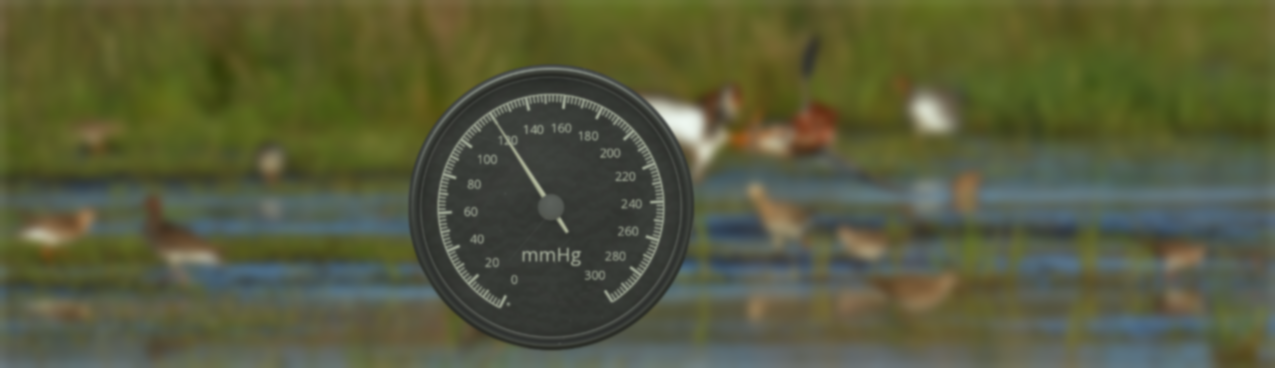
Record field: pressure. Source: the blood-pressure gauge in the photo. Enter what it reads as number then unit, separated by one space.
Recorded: 120 mmHg
